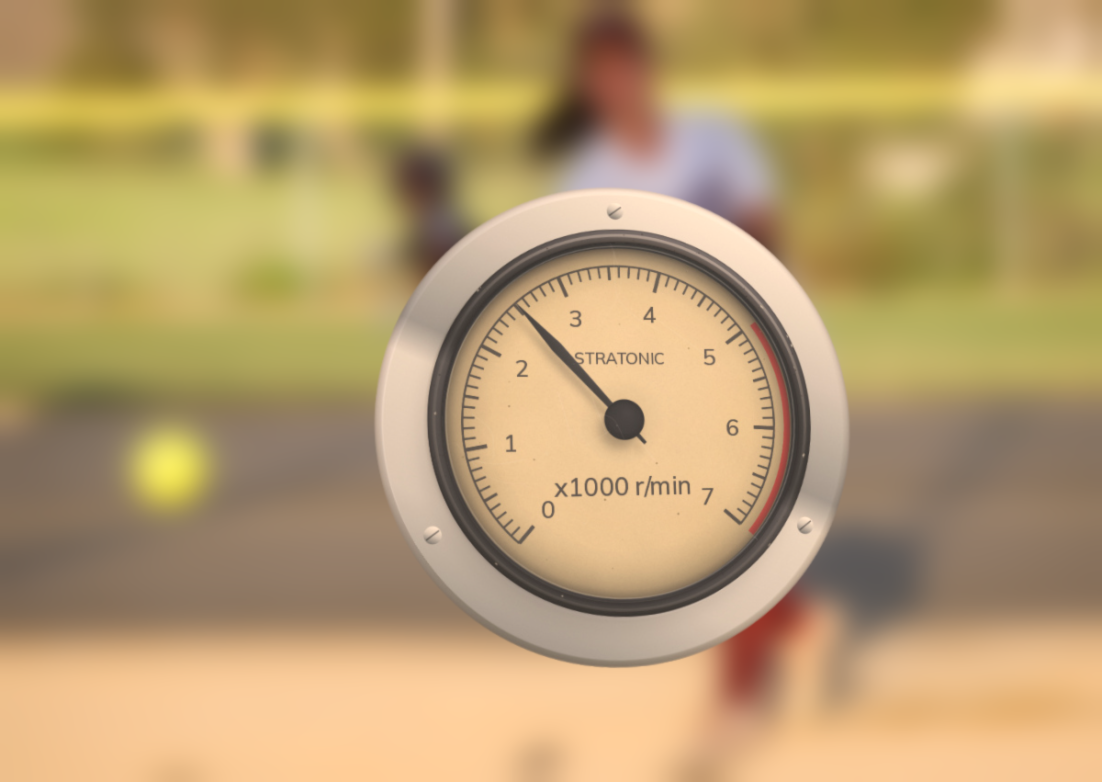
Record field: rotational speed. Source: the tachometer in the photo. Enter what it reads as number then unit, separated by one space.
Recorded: 2500 rpm
